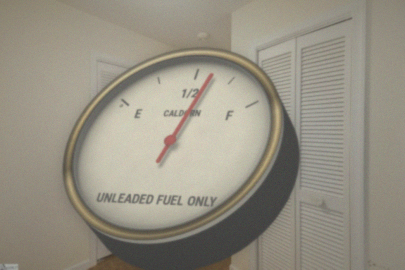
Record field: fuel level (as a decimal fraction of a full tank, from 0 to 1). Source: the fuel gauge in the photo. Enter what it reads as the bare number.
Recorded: 0.625
